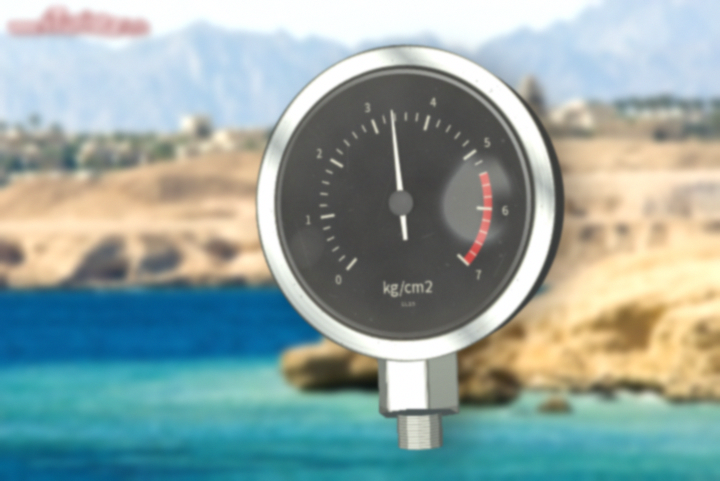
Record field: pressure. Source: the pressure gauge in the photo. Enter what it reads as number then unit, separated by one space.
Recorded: 3.4 kg/cm²
